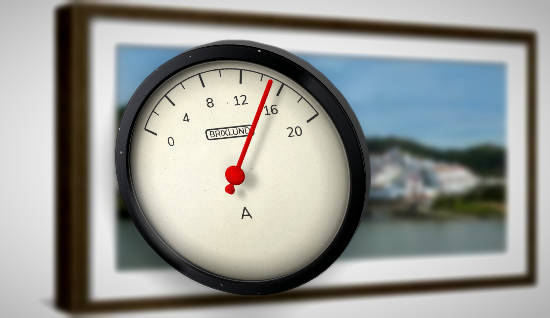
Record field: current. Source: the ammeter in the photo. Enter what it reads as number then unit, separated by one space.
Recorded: 15 A
